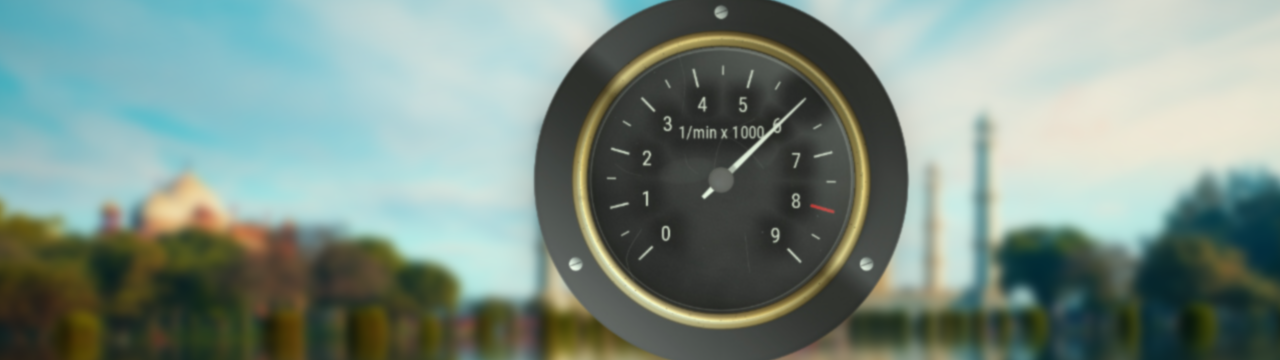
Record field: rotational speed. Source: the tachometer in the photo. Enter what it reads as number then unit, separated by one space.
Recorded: 6000 rpm
